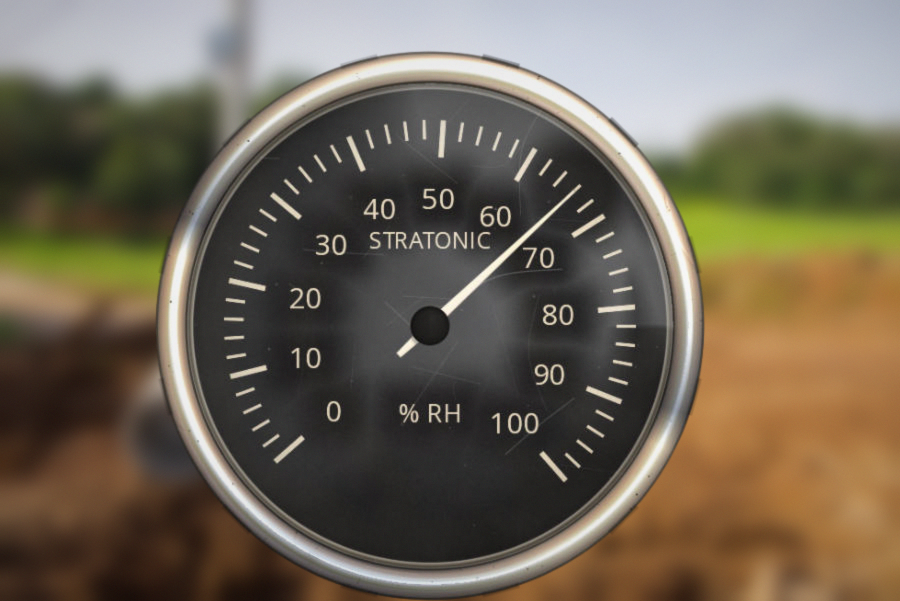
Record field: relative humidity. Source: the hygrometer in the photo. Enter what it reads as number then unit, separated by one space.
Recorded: 66 %
